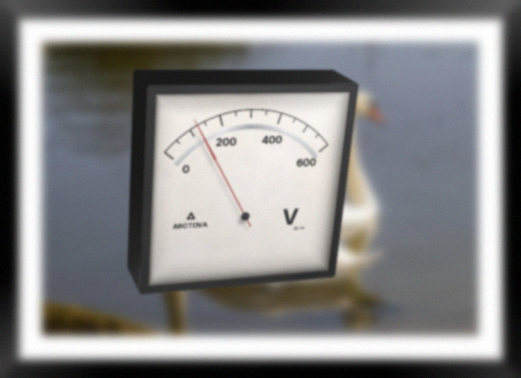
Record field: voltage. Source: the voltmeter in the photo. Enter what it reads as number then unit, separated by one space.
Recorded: 125 V
